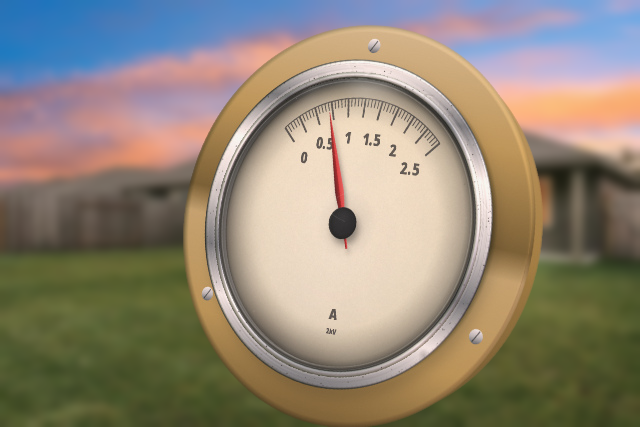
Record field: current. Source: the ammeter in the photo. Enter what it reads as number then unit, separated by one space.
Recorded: 0.75 A
